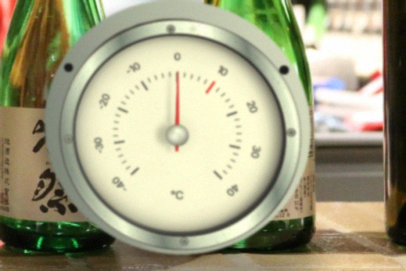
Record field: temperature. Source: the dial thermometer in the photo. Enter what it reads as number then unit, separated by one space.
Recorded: 0 °C
